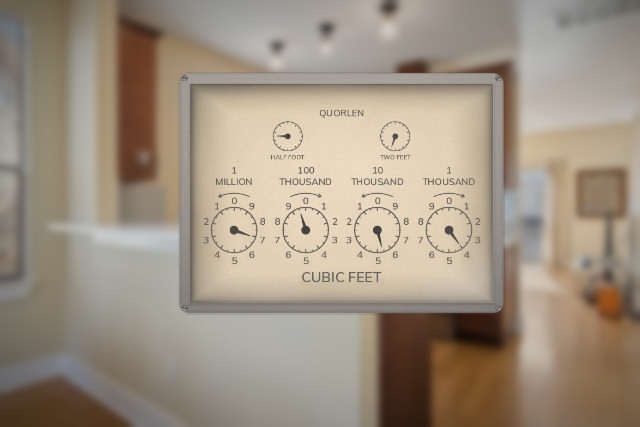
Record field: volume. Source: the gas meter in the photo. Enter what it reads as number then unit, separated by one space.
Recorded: 695400 ft³
